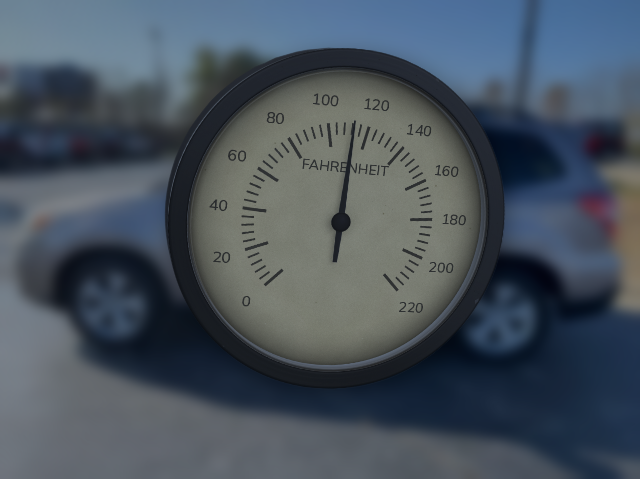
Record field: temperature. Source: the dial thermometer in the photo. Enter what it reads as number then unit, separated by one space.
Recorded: 112 °F
